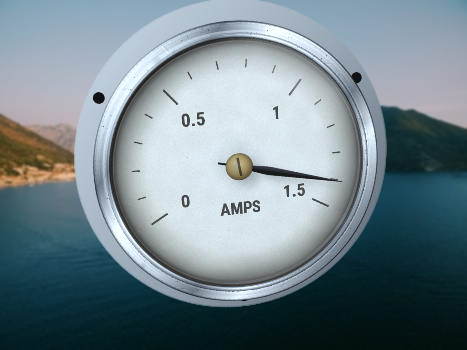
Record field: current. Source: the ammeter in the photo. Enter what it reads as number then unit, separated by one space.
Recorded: 1.4 A
